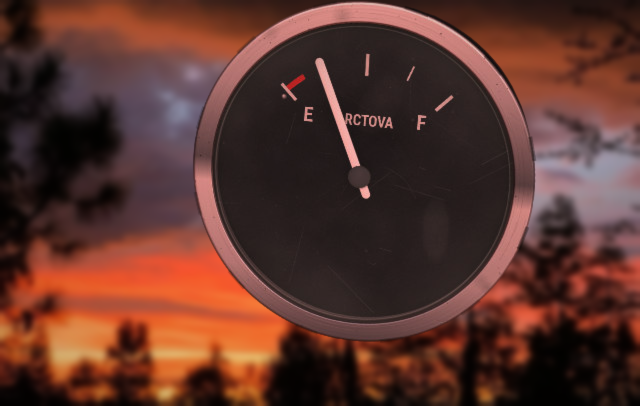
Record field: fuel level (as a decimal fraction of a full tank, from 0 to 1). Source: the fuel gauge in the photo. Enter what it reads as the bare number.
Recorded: 0.25
